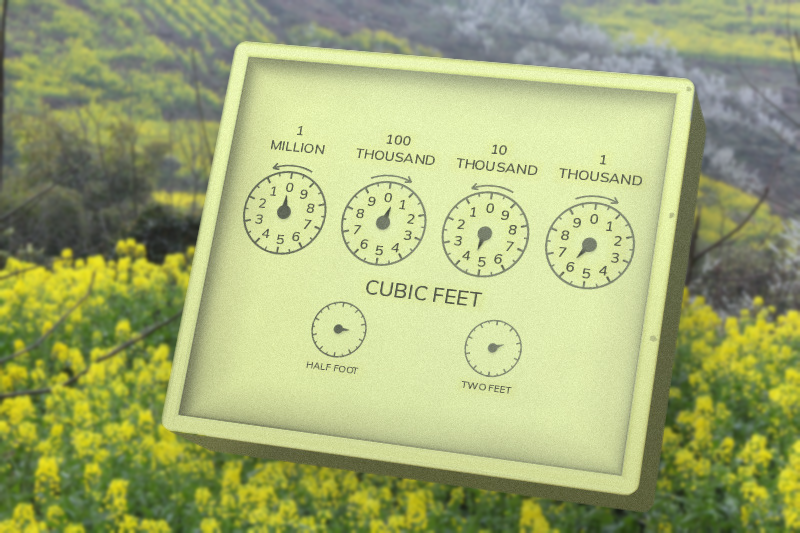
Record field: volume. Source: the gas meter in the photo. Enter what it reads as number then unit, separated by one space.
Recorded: 4600 ft³
